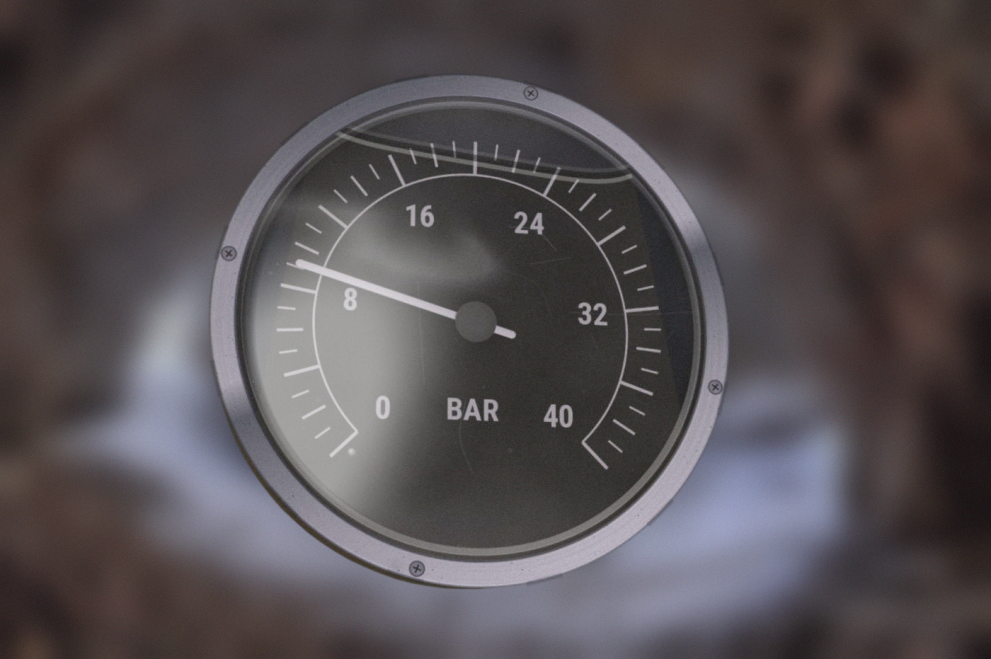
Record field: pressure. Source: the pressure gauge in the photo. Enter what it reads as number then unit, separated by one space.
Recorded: 9 bar
